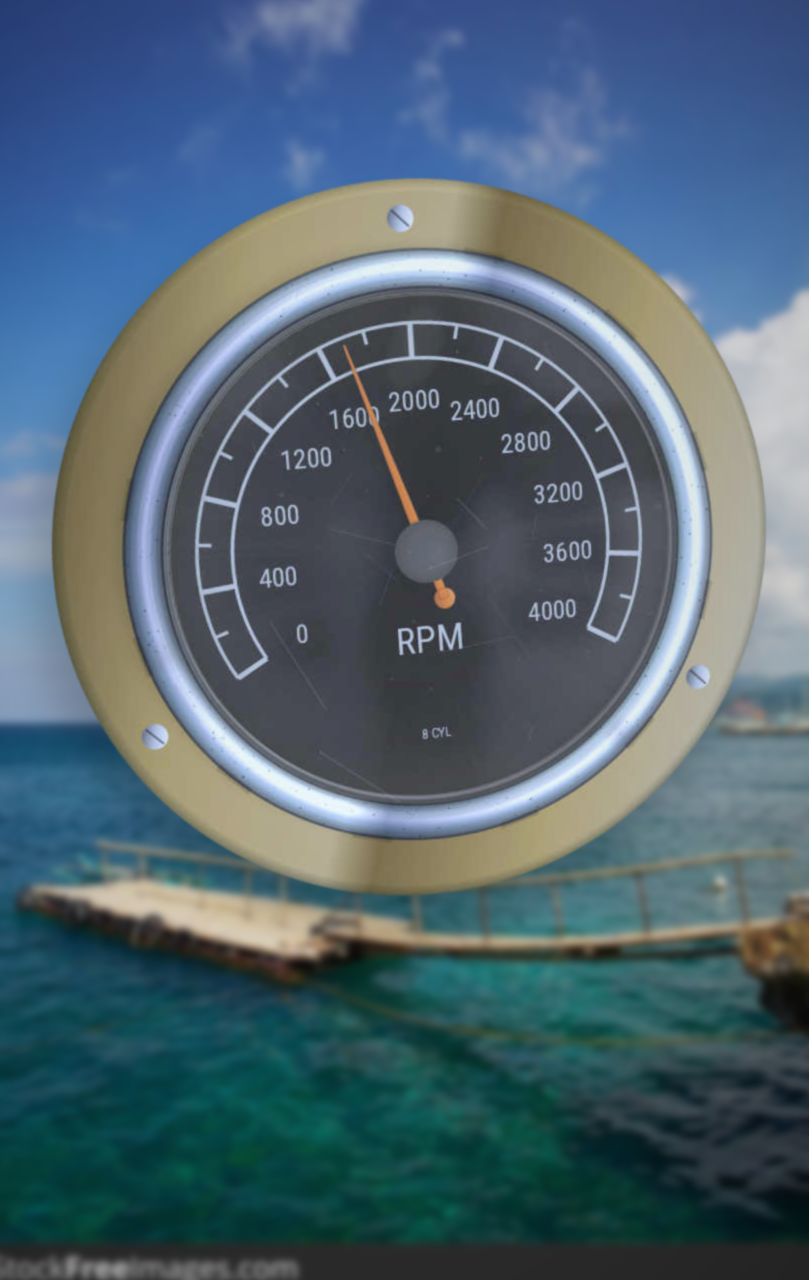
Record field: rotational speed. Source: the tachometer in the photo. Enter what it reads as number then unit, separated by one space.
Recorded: 1700 rpm
